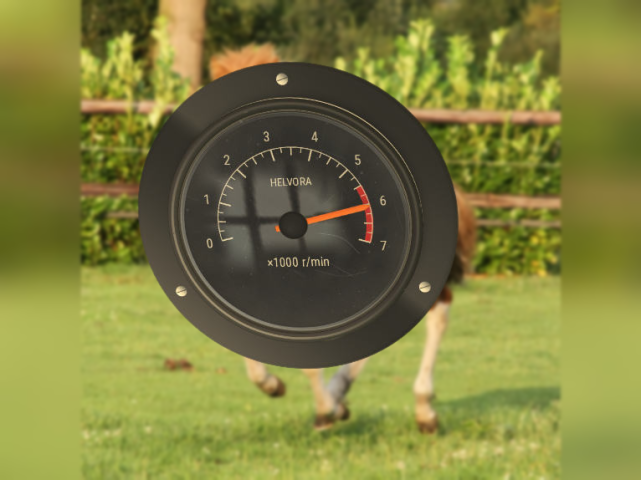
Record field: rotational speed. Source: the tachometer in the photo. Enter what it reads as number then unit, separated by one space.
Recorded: 6000 rpm
